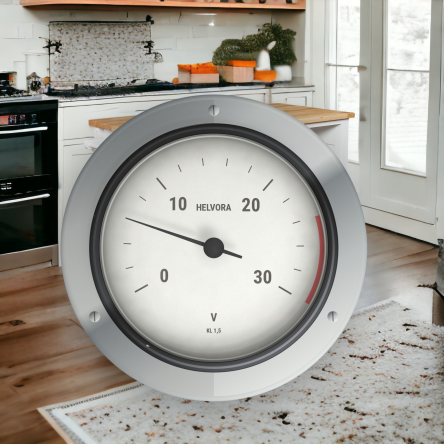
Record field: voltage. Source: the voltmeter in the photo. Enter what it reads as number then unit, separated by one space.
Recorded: 6 V
